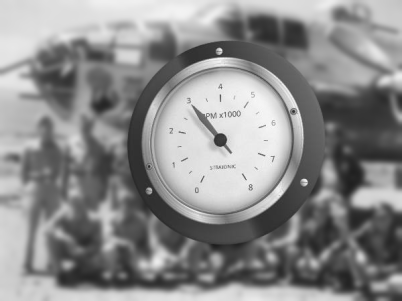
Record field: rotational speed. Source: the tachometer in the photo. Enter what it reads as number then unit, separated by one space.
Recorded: 3000 rpm
